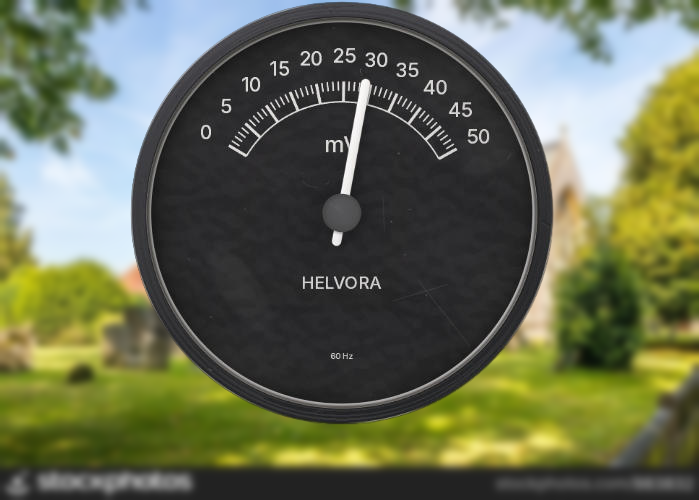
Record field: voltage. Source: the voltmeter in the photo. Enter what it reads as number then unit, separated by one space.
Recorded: 29 mV
